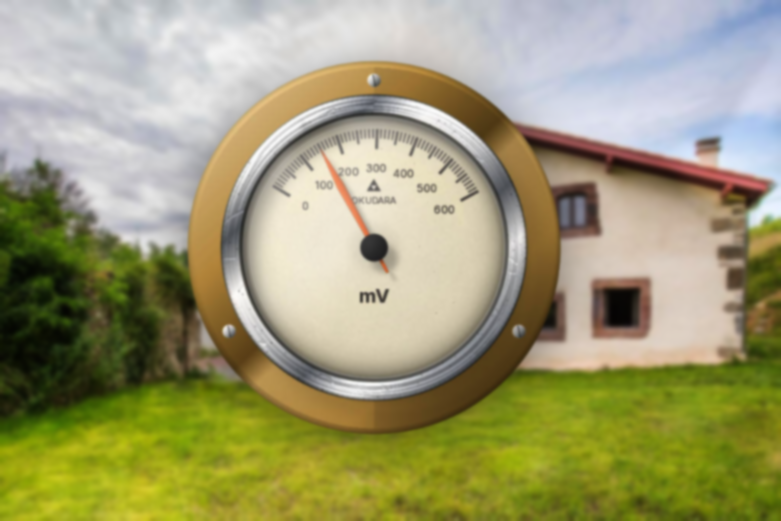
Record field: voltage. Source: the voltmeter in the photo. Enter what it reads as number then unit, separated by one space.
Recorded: 150 mV
